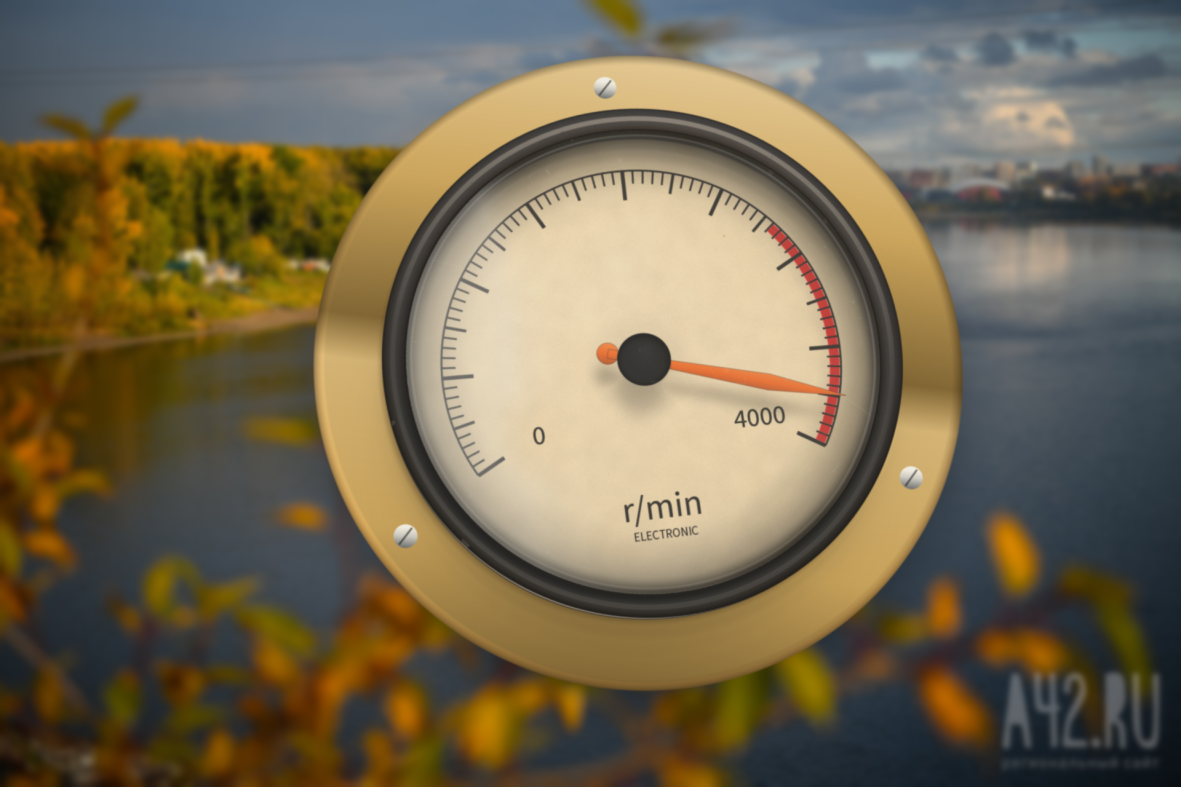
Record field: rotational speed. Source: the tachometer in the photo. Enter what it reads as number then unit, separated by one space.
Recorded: 3750 rpm
